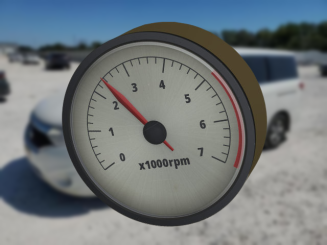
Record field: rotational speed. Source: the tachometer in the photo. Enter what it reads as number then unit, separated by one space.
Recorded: 2400 rpm
